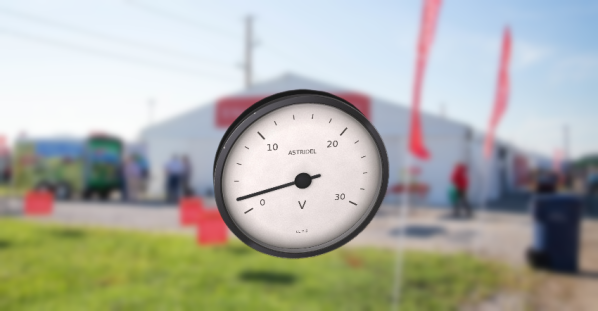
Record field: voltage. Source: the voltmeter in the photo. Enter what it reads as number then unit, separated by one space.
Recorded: 2 V
